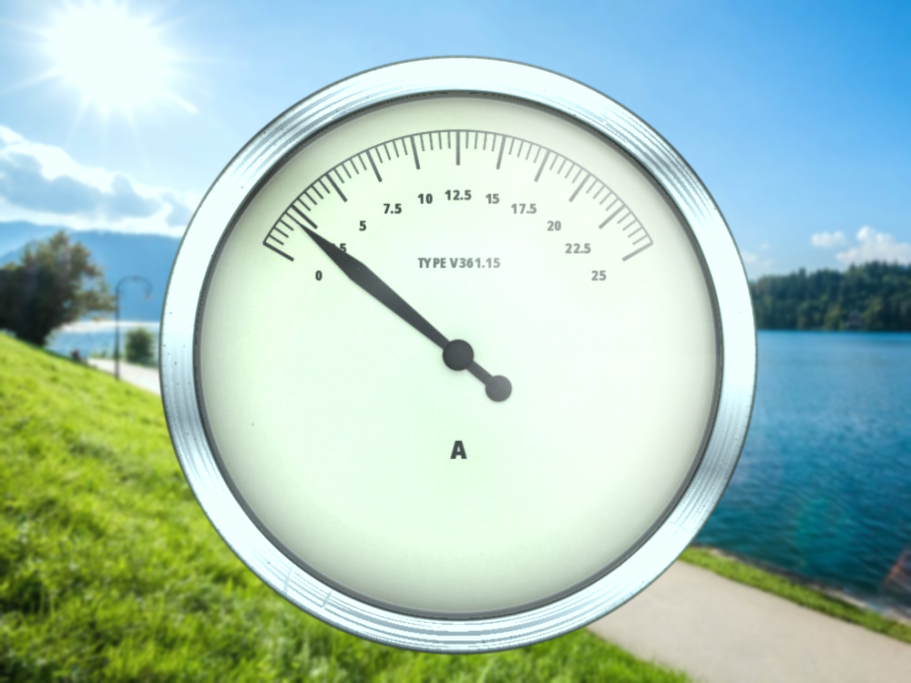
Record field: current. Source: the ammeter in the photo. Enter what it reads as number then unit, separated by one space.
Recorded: 2 A
